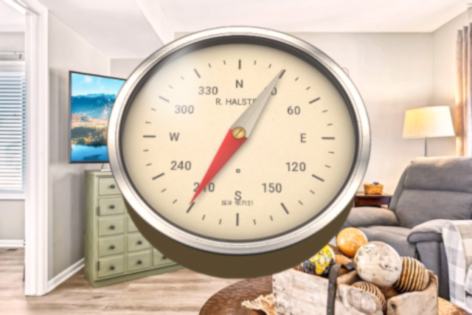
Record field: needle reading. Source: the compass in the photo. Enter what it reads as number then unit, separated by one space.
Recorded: 210 °
